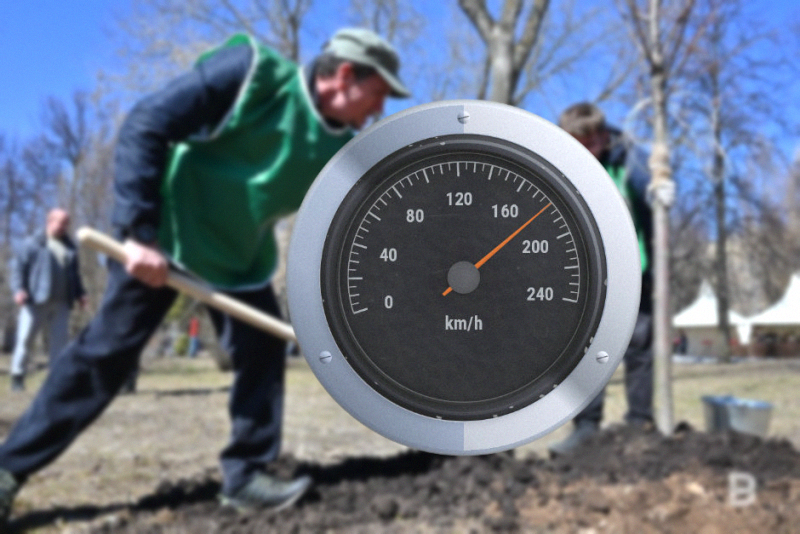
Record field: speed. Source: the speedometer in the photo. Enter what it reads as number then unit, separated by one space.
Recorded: 180 km/h
